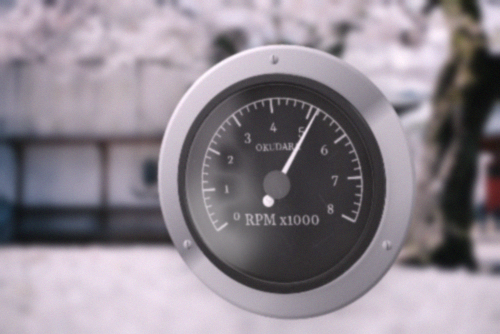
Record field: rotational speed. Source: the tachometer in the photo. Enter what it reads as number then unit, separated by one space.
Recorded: 5200 rpm
